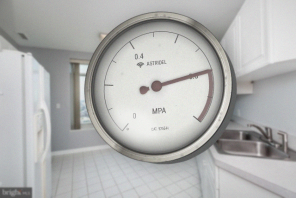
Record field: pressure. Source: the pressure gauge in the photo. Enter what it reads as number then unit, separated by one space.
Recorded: 0.8 MPa
